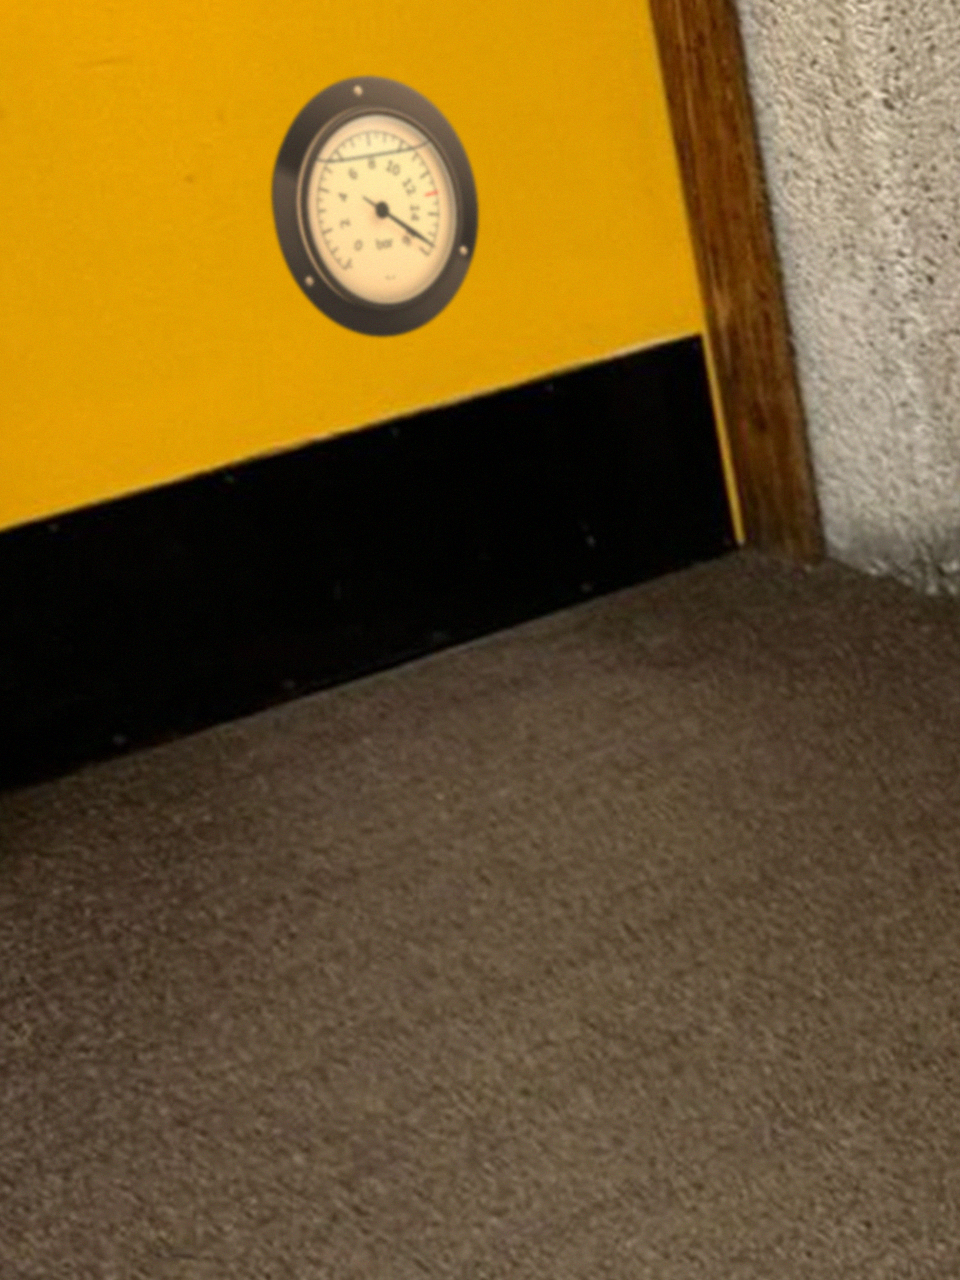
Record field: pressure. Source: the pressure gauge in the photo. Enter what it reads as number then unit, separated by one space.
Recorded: 15.5 bar
